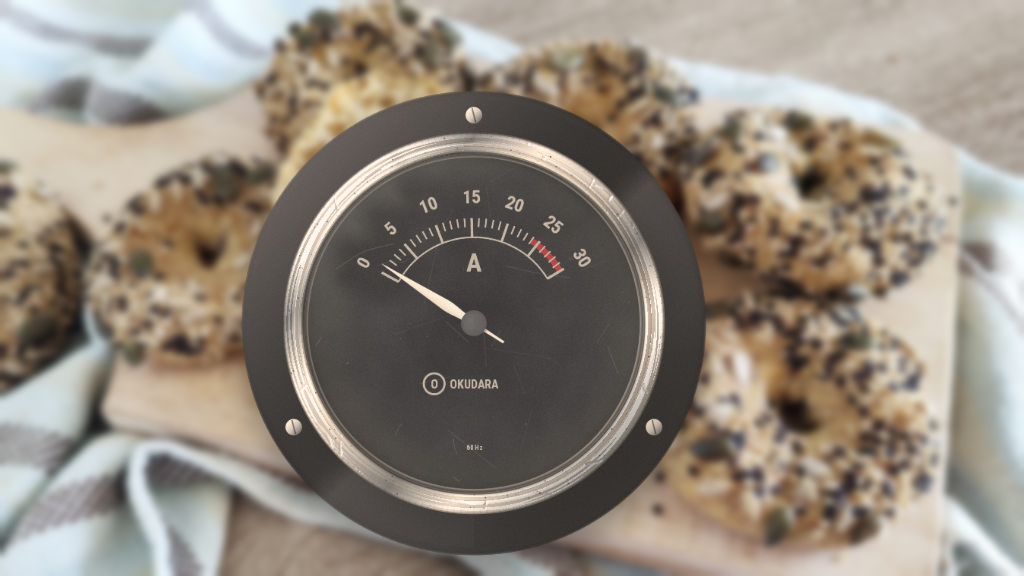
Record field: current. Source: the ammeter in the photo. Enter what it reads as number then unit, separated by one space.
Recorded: 1 A
